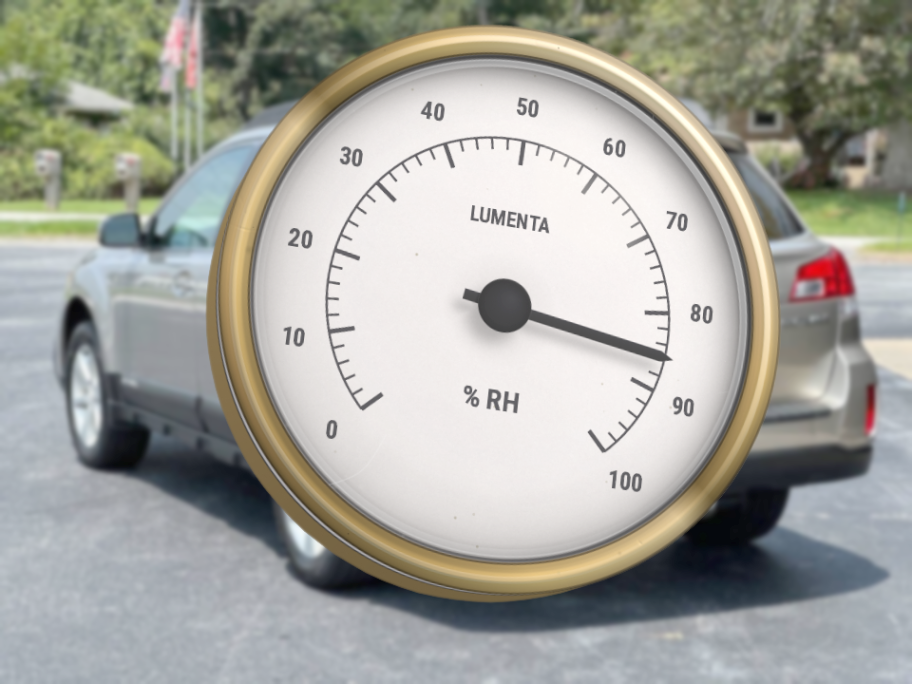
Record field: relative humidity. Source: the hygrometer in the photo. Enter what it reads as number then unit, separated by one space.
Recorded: 86 %
